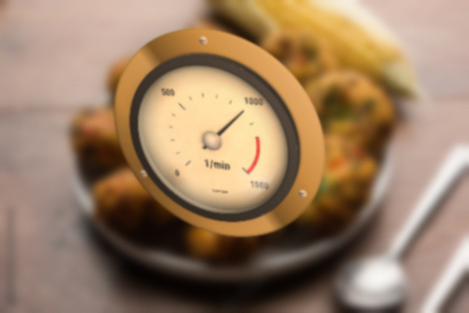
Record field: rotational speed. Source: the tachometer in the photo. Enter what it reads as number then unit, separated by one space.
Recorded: 1000 rpm
